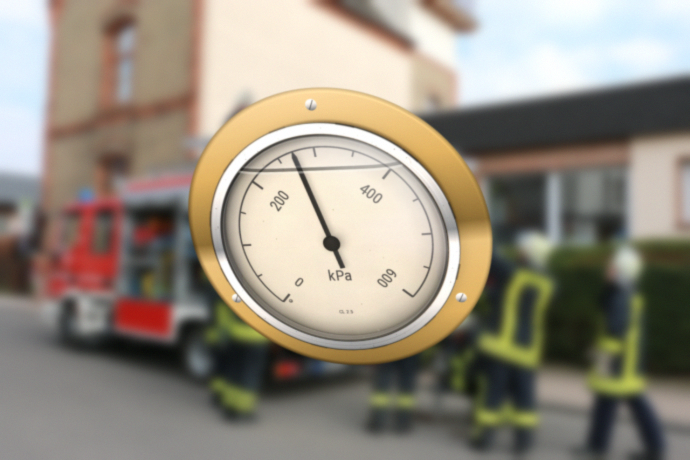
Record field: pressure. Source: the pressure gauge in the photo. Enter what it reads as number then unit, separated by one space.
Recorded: 275 kPa
